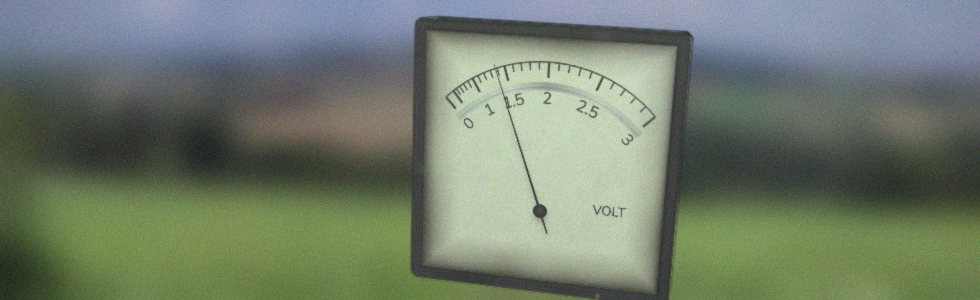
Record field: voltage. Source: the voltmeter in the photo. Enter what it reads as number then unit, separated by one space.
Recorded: 1.4 V
